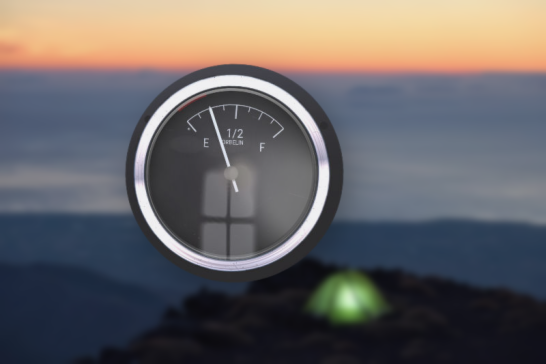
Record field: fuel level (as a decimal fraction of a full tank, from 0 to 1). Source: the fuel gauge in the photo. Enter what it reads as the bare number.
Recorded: 0.25
